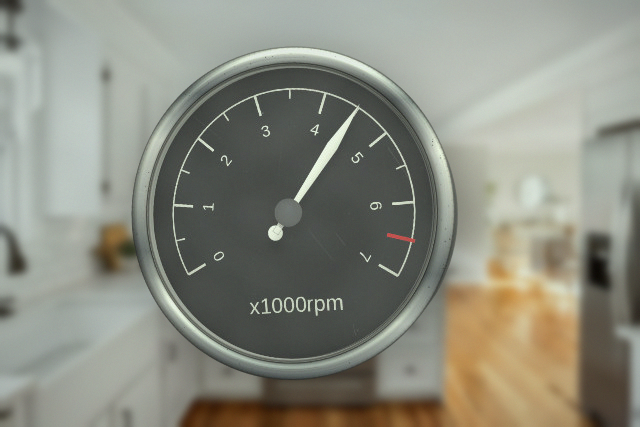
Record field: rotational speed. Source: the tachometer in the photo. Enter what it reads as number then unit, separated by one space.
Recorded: 4500 rpm
